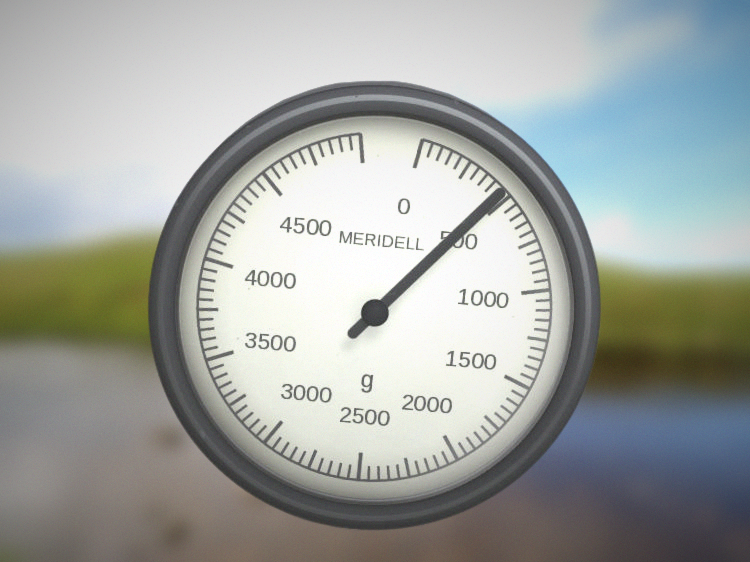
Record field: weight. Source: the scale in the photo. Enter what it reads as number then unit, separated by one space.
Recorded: 450 g
